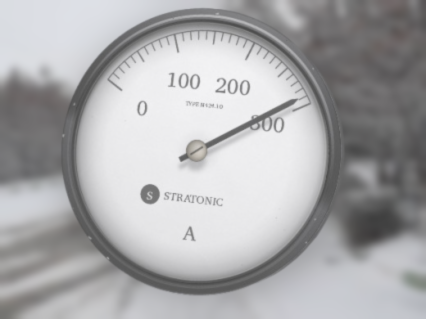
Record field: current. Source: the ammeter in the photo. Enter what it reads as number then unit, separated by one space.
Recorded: 290 A
